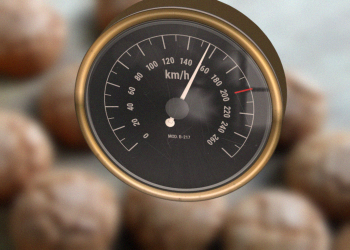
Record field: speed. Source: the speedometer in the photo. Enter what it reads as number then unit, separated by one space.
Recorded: 155 km/h
